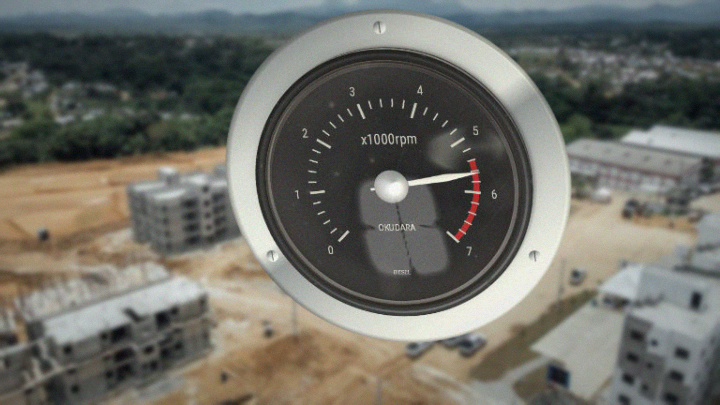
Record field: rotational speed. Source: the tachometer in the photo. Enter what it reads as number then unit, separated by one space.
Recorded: 5600 rpm
